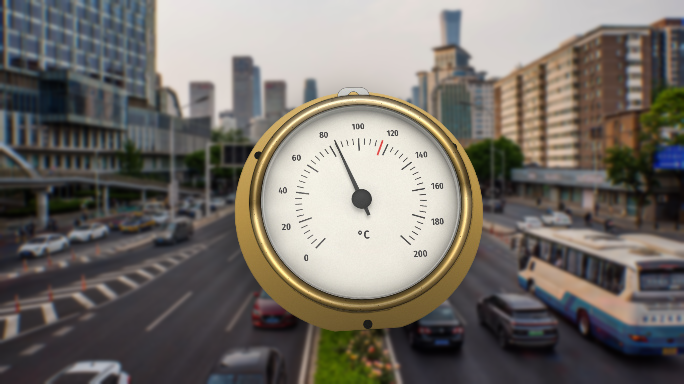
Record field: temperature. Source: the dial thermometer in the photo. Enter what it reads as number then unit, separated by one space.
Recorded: 84 °C
